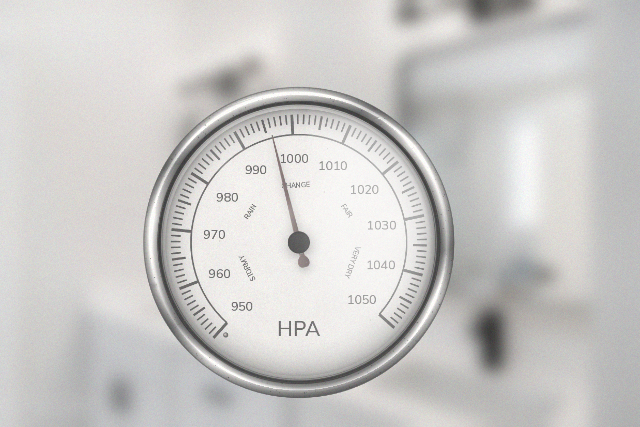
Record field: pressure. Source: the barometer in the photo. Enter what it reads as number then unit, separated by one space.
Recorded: 996 hPa
